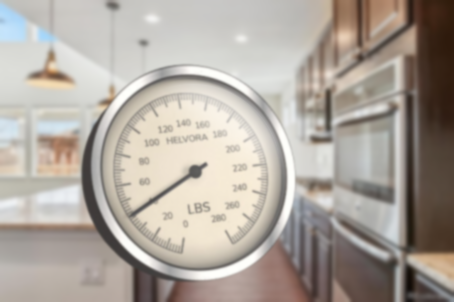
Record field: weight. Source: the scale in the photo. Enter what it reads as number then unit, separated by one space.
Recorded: 40 lb
